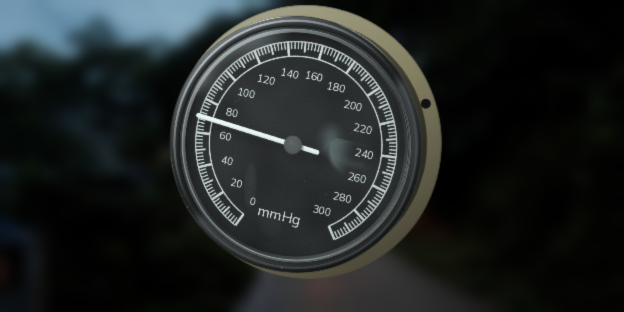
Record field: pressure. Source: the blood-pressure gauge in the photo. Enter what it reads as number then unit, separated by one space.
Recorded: 70 mmHg
